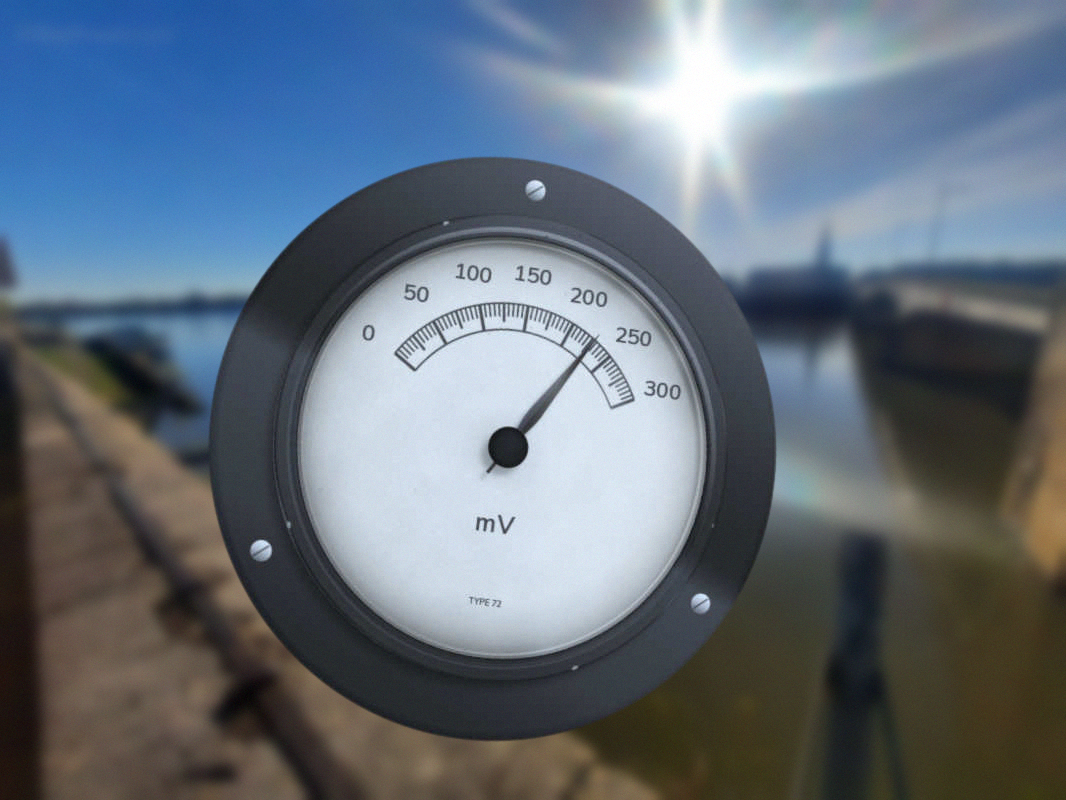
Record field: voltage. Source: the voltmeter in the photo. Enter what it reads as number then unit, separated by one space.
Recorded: 225 mV
